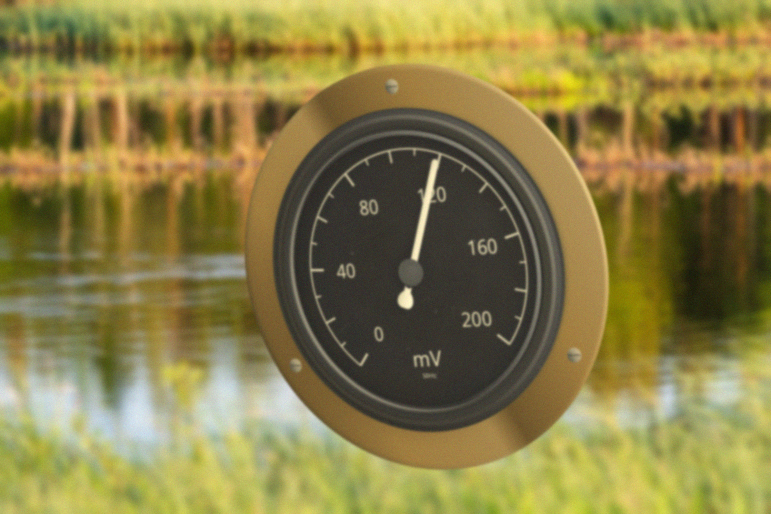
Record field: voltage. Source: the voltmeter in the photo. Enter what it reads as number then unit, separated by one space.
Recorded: 120 mV
